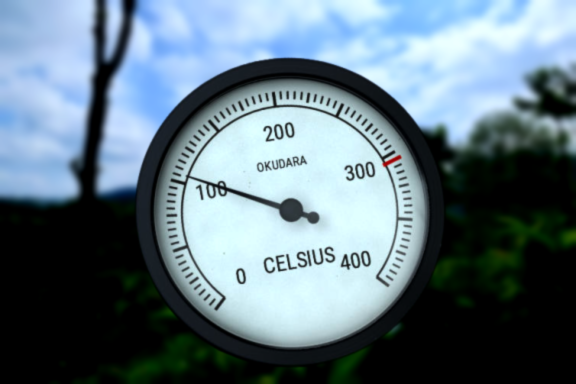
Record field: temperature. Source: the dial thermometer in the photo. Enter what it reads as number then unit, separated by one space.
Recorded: 105 °C
